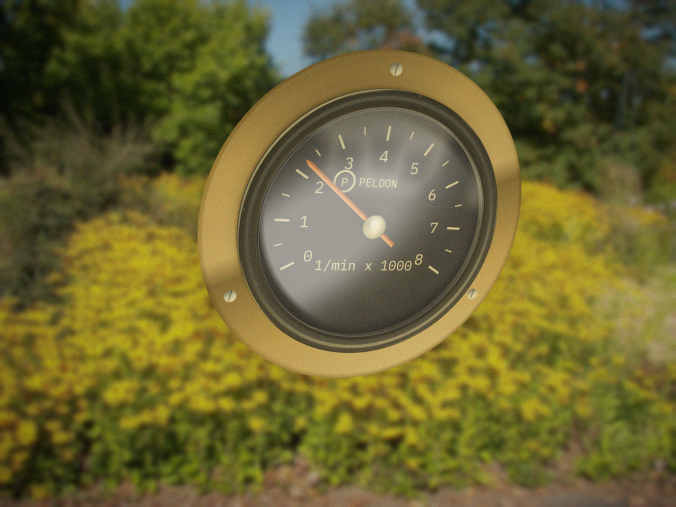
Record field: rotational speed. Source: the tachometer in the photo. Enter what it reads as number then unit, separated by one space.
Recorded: 2250 rpm
